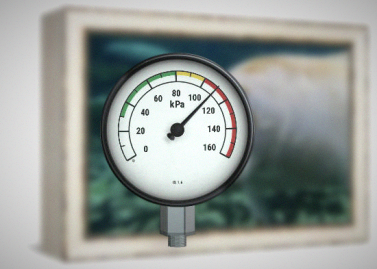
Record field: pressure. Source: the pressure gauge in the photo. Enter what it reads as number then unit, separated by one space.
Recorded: 110 kPa
